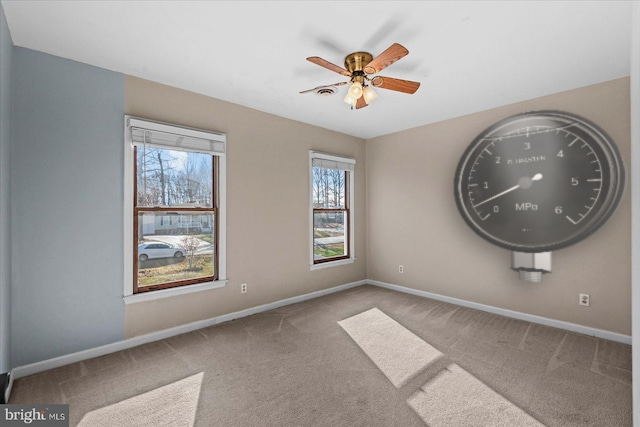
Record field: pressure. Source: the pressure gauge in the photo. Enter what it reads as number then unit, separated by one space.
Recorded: 0.4 MPa
